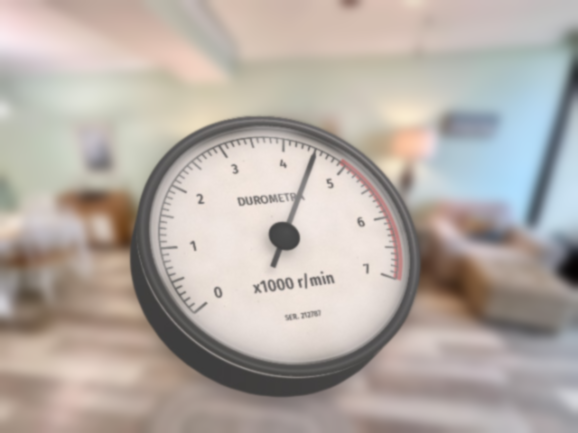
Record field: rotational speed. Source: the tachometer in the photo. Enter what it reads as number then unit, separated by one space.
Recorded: 4500 rpm
